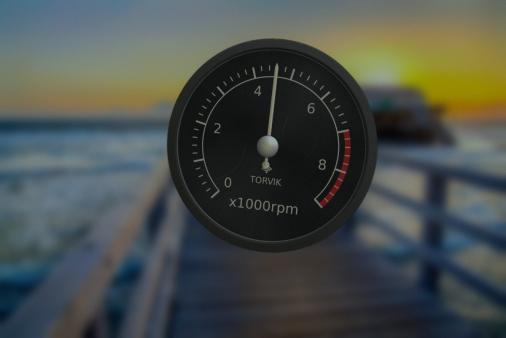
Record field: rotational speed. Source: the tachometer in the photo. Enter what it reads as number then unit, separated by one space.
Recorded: 4600 rpm
